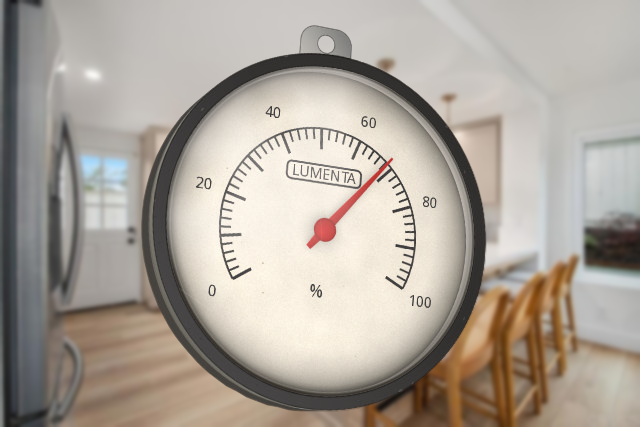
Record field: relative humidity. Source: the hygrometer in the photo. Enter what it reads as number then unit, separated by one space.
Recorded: 68 %
